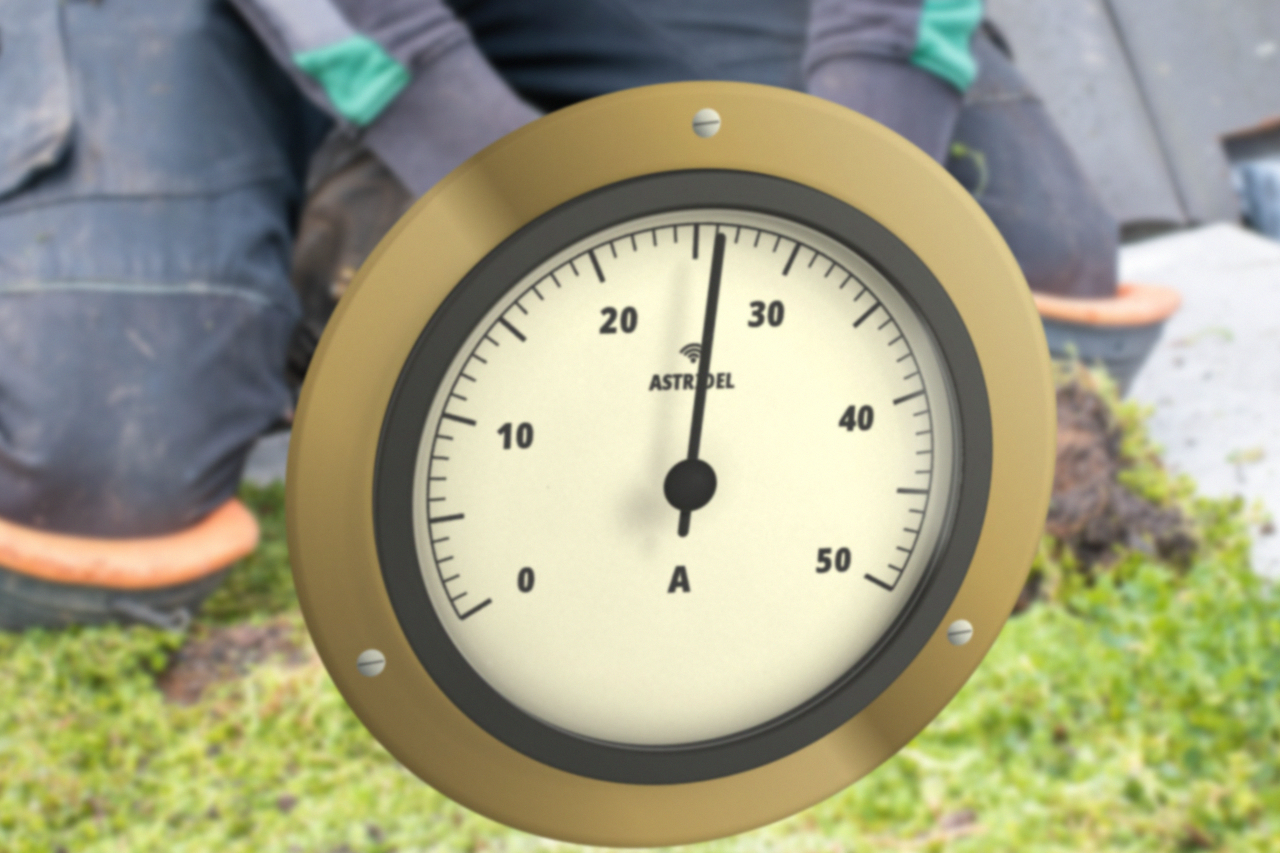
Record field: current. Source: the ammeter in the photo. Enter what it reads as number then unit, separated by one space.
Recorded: 26 A
